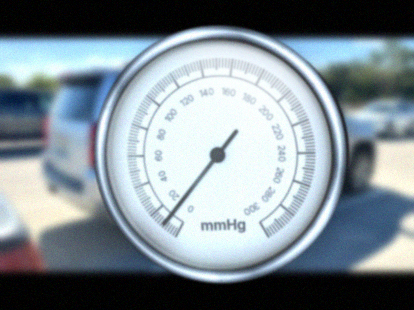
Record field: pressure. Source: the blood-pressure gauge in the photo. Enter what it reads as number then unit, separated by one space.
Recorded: 10 mmHg
